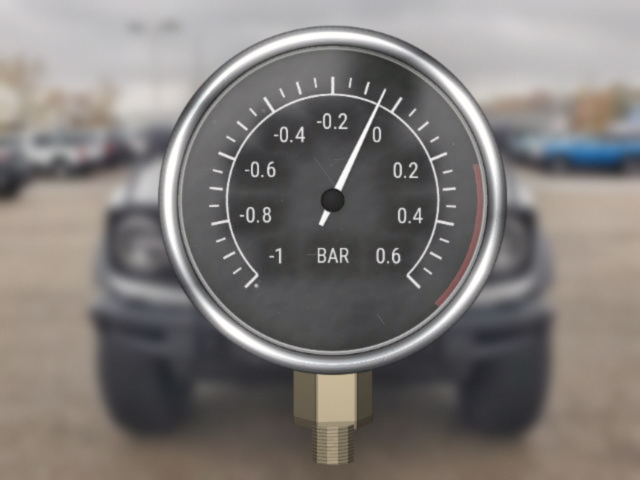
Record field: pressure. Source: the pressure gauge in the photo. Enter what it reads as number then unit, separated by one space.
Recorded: -0.05 bar
